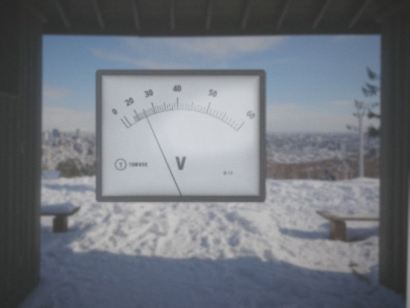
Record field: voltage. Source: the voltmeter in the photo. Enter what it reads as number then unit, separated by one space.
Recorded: 25 V
